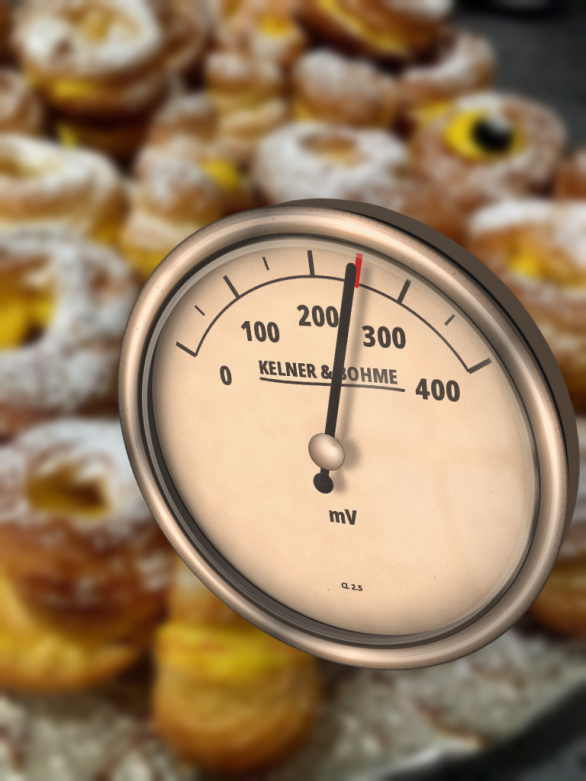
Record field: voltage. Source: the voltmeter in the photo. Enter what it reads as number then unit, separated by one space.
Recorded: 250 mV
